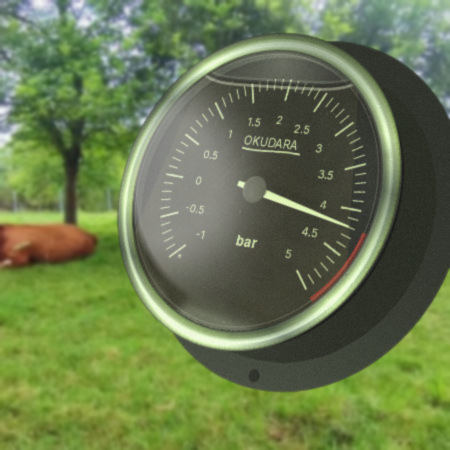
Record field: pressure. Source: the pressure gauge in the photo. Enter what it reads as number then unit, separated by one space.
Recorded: 4.2 bar
